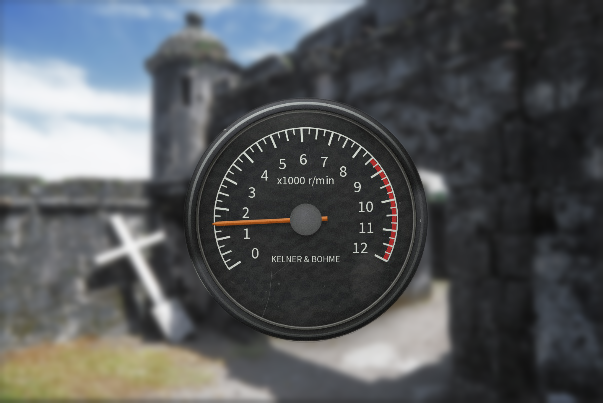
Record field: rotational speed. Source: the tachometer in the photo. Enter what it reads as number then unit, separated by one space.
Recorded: 1500 rpm
